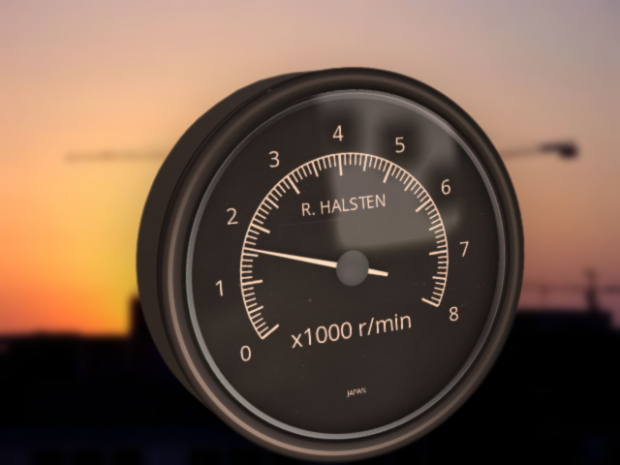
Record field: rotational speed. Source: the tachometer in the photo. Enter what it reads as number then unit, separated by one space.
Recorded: 1600 rpm
